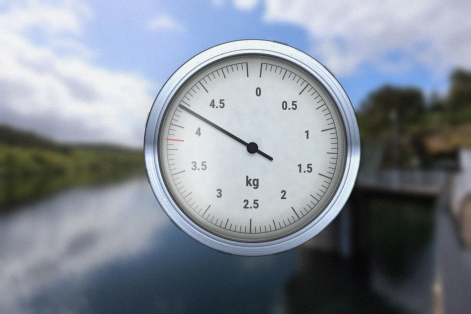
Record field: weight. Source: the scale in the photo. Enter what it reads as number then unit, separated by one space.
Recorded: 4.2 kg
